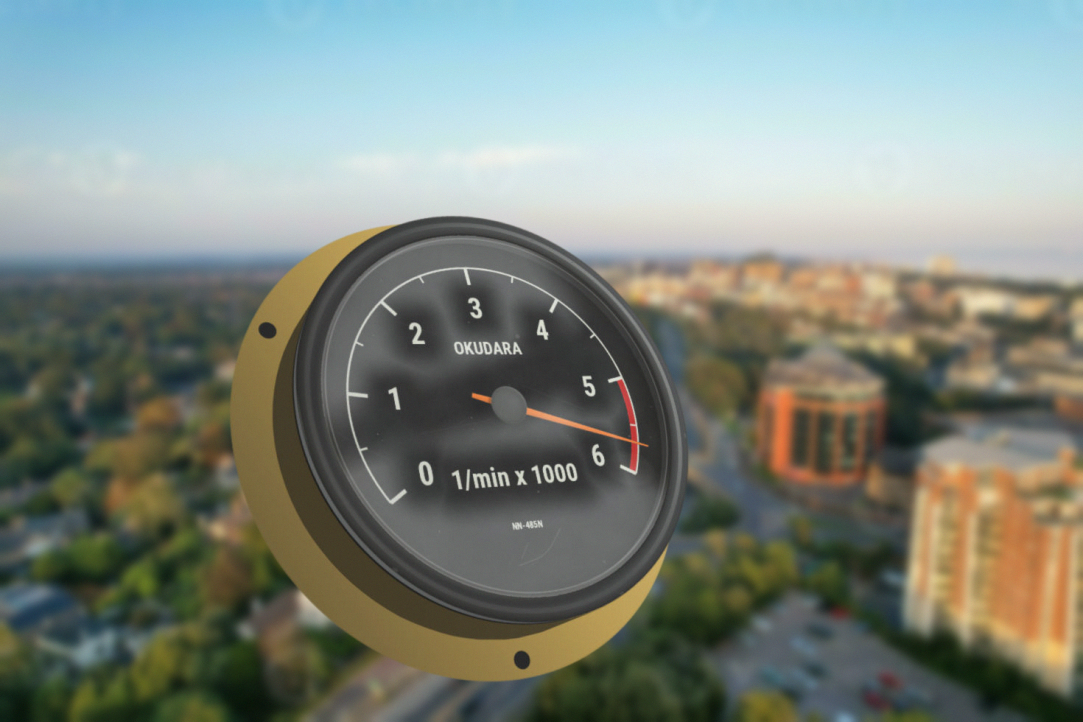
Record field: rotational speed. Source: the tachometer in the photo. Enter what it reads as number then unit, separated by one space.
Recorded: 5750 rpm
